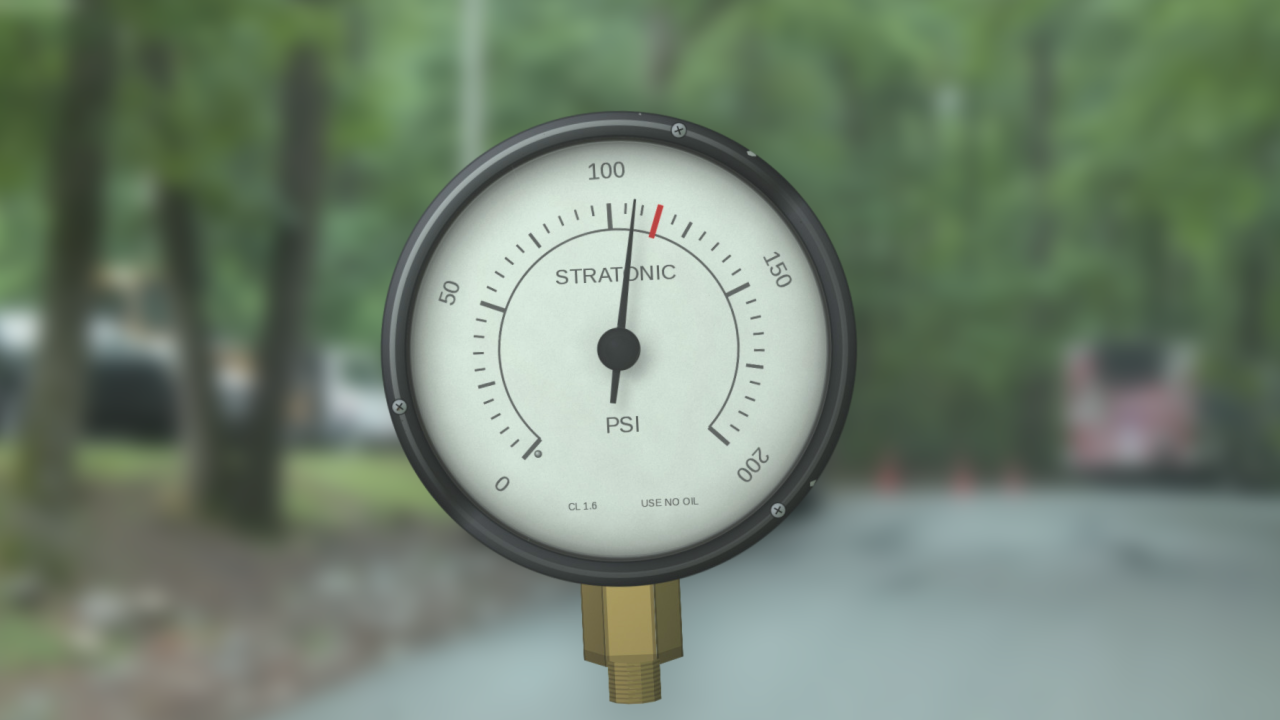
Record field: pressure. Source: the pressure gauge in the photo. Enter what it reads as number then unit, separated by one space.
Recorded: 107.5 psi
